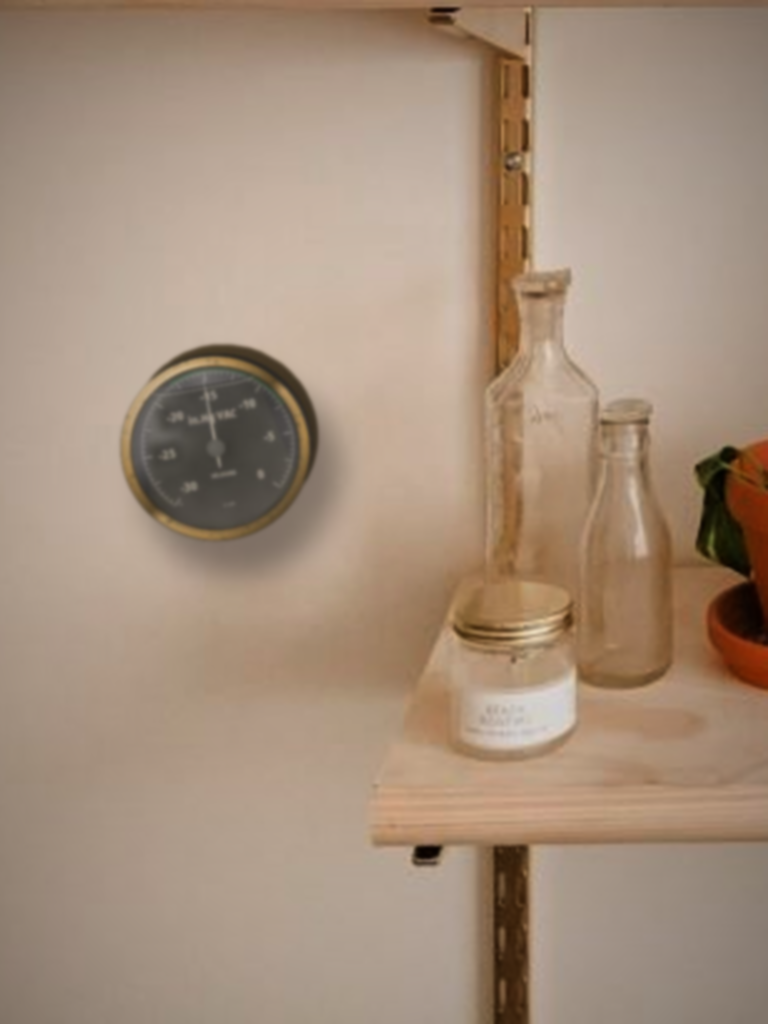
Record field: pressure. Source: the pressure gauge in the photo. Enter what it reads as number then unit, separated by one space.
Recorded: -15 inHg
